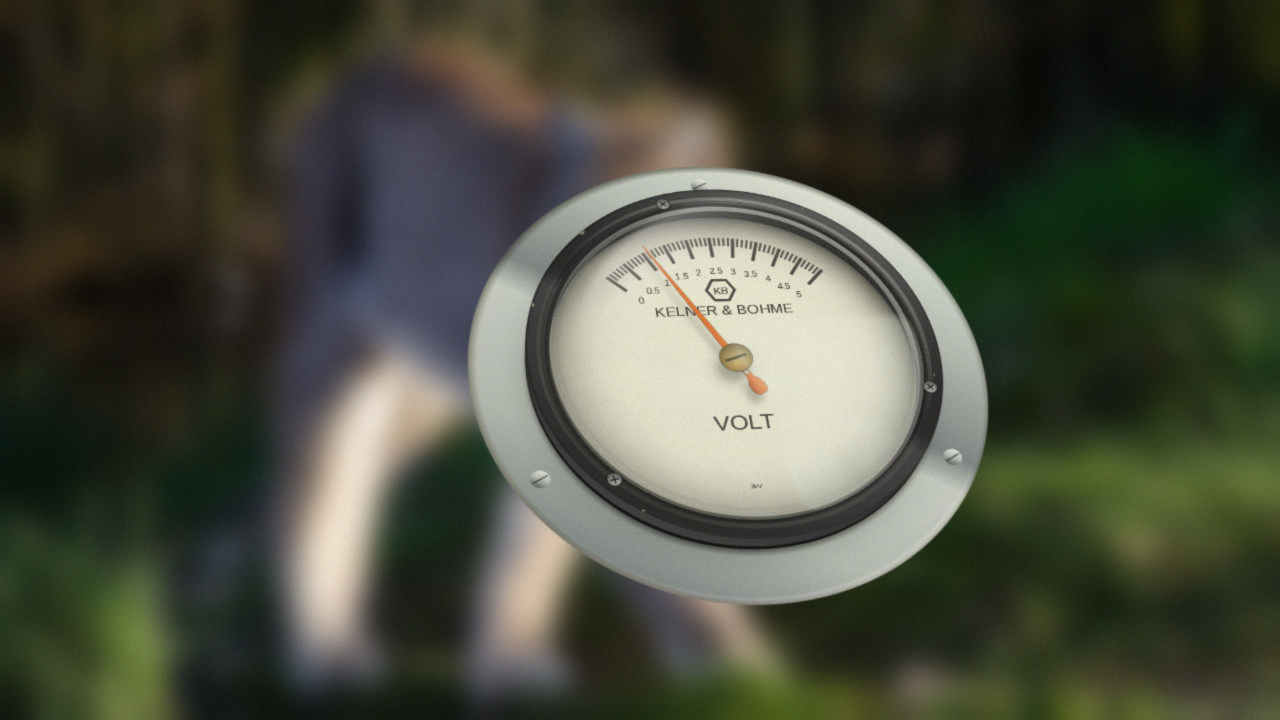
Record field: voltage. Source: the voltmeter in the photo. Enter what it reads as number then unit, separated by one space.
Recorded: 1 V
